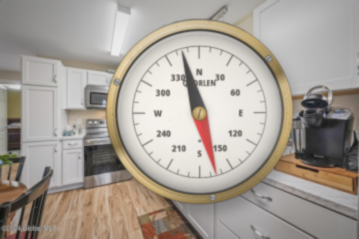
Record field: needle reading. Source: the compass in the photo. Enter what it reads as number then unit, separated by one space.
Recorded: 165 °
